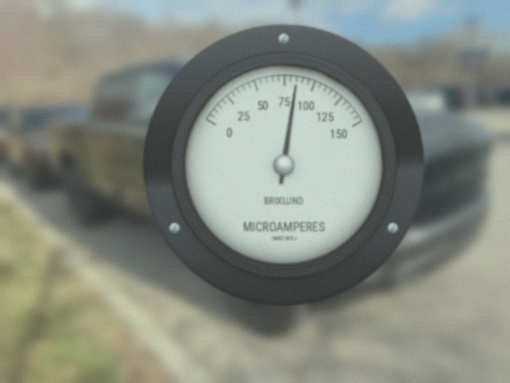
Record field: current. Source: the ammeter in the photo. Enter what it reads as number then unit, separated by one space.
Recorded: 85 µA
